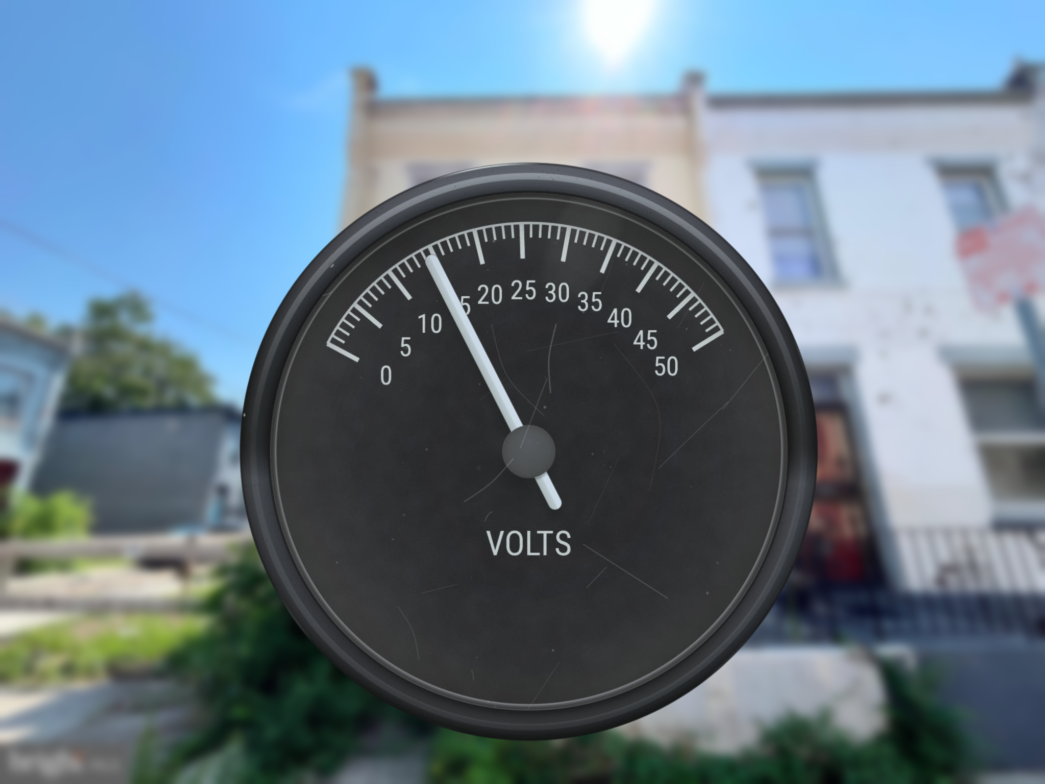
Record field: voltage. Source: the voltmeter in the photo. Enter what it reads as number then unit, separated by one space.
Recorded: 14.5 V
